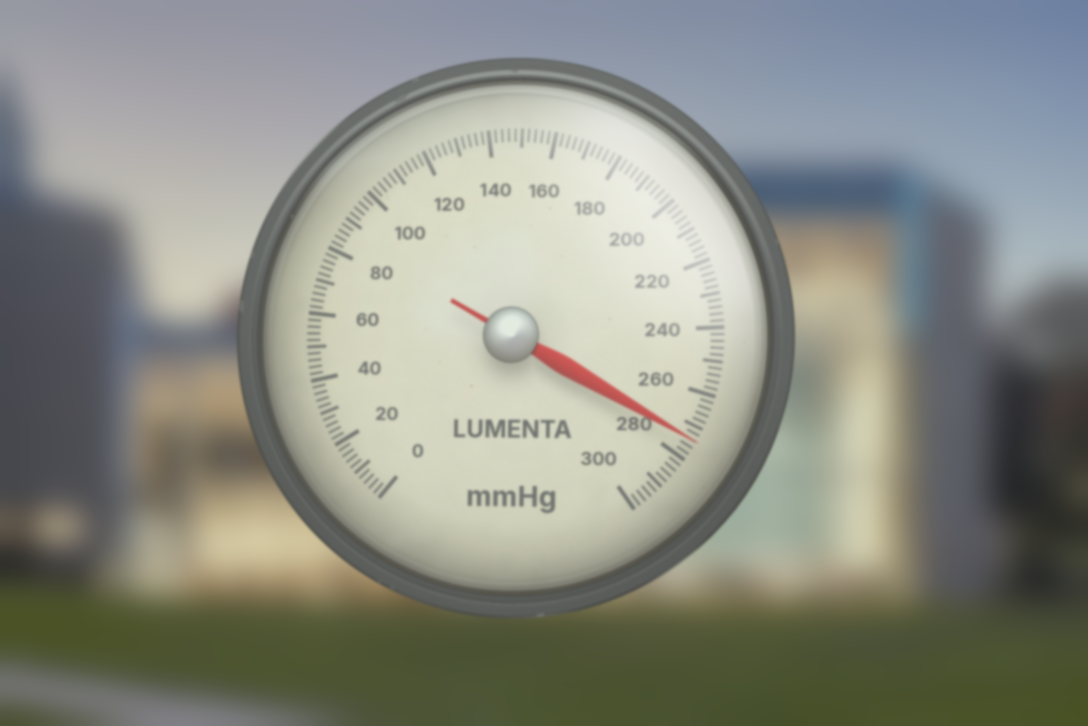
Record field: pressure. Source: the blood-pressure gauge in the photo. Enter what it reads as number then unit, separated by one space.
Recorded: 274 mmHg
